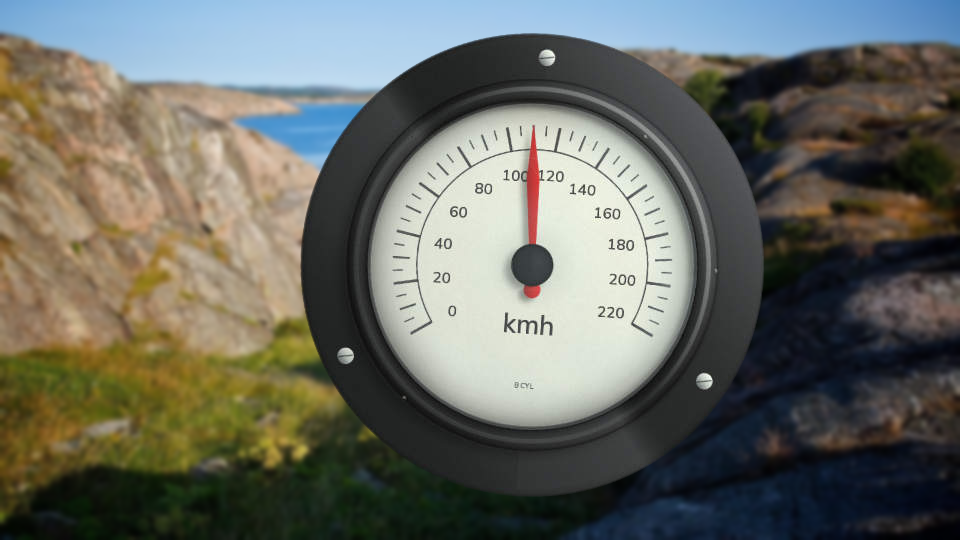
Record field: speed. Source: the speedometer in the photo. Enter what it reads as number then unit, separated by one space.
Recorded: 110 km/h
